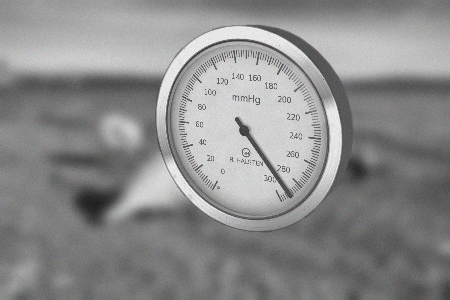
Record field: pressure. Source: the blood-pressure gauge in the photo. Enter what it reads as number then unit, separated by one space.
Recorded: 290 mmHg
